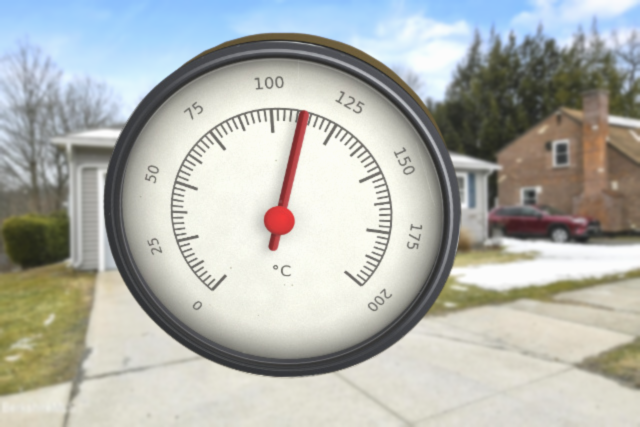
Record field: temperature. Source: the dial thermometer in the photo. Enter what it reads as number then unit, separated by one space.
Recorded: 112.5 °C
